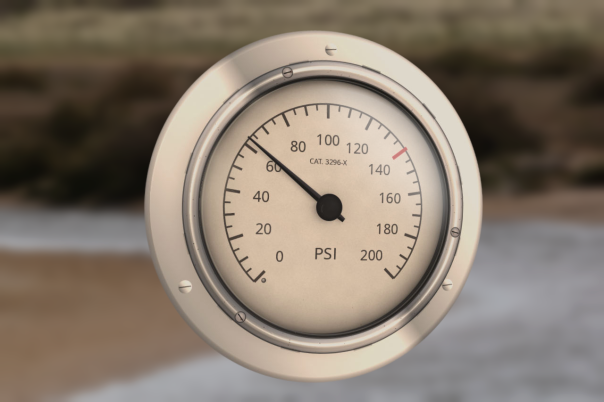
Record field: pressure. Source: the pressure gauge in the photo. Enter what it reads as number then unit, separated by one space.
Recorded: 62.5 psi
